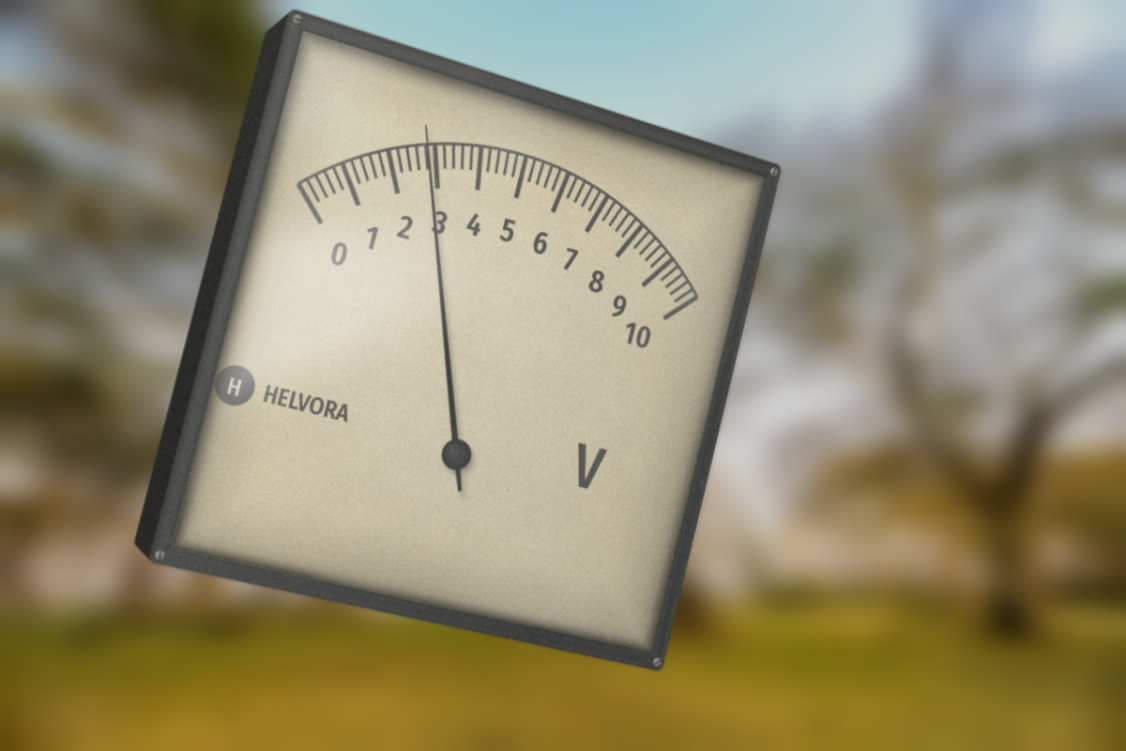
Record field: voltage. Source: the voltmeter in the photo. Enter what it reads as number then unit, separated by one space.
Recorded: 2.8 V
